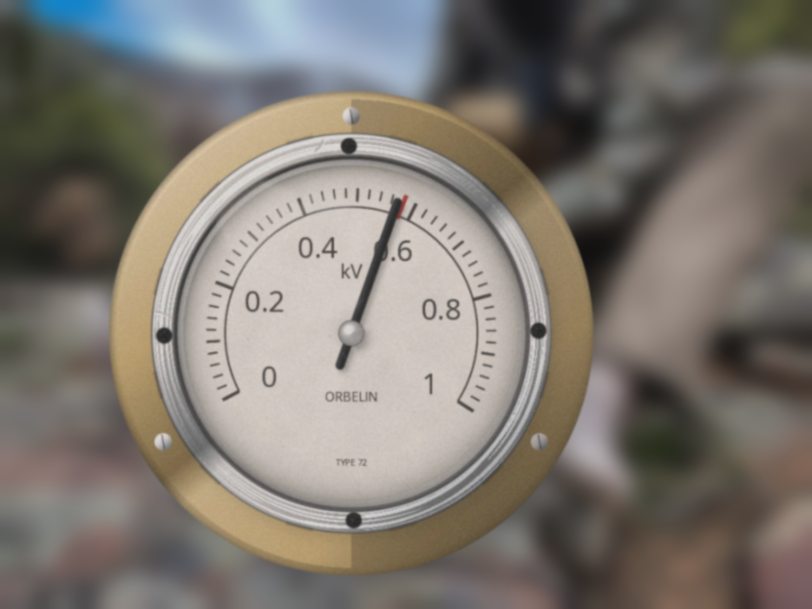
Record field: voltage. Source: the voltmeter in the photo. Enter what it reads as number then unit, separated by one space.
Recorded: 0.57 kV
